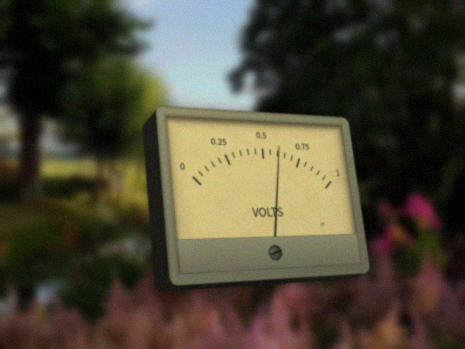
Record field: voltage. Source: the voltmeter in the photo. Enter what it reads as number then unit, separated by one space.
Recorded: 0.6 V
